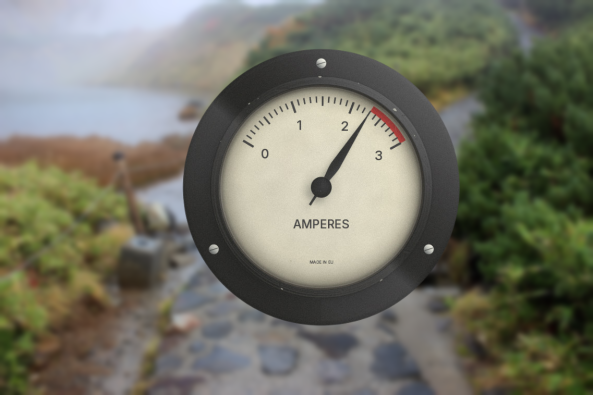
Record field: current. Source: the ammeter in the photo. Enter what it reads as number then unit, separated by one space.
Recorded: 2.3 A
